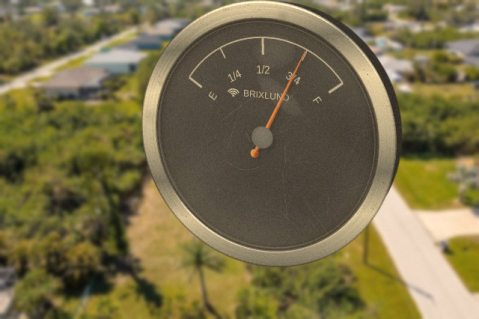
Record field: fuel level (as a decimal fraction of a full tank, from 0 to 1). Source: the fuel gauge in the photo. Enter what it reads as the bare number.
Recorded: 0.75
